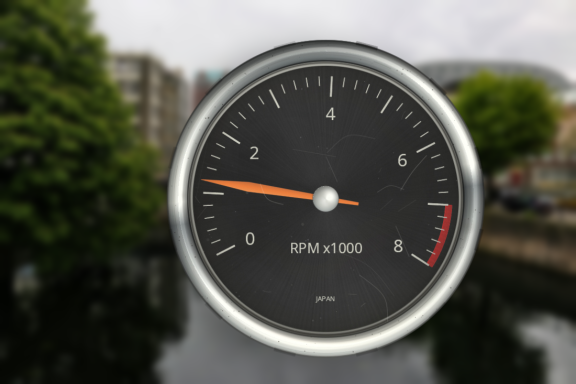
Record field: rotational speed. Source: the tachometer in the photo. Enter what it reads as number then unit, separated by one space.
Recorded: 1200 rpm
